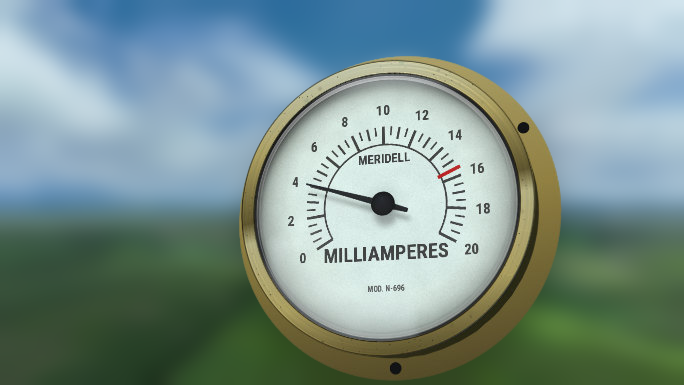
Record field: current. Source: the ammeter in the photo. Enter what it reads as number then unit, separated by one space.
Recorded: 4 mA
